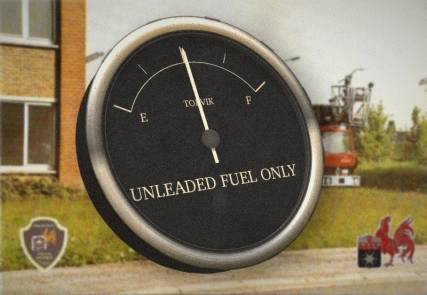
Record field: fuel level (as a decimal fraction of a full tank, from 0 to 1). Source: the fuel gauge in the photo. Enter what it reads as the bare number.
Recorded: 0.5
